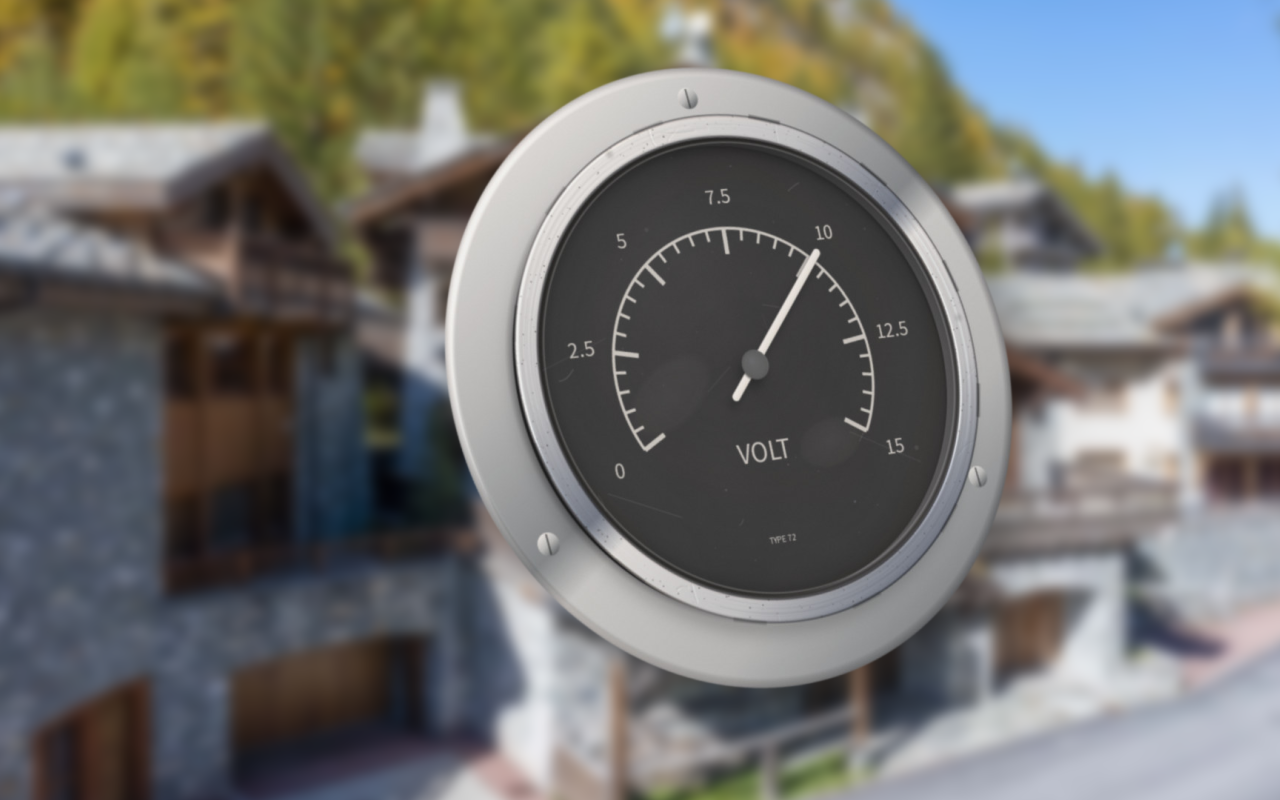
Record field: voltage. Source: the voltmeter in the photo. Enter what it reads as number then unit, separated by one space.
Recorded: 10 V
